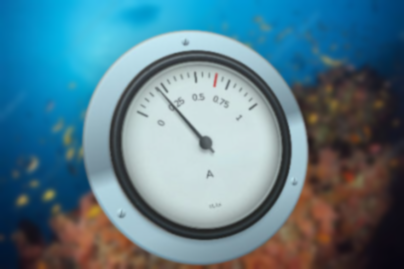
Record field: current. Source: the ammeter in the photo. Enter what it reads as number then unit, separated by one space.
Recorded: 0.2 A
